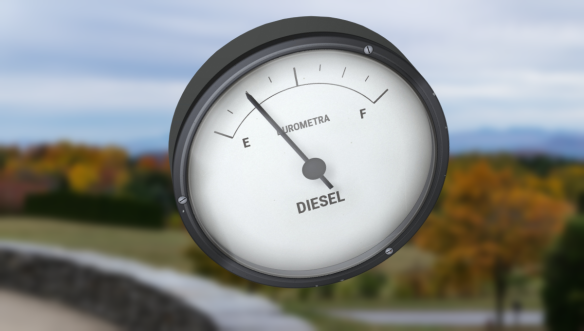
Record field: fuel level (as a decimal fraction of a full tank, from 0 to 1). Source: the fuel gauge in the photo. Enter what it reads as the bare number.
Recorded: 0.25
